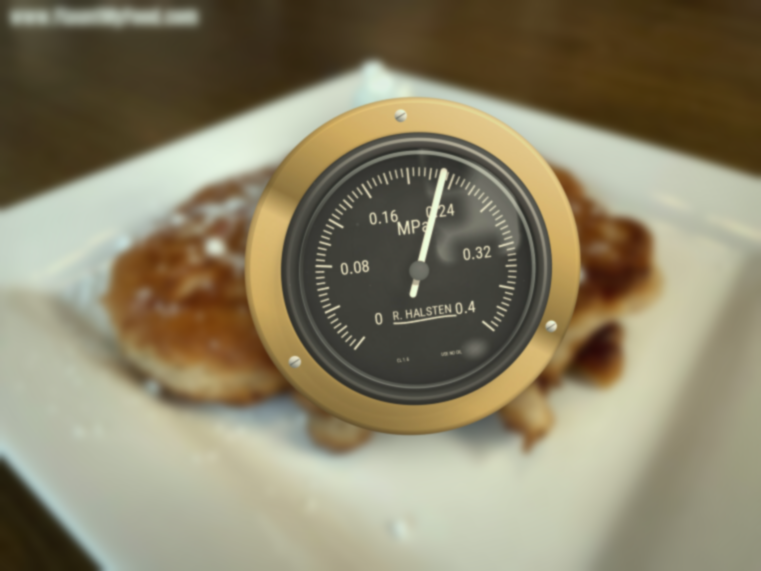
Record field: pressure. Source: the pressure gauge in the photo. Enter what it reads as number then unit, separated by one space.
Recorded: 0.23 MPa
